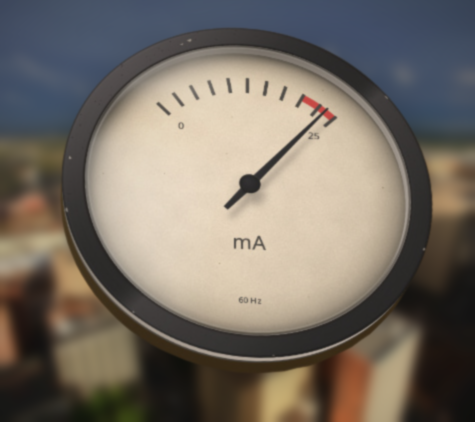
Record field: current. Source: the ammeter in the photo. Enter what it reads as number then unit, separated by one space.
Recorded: 23.75 mA
